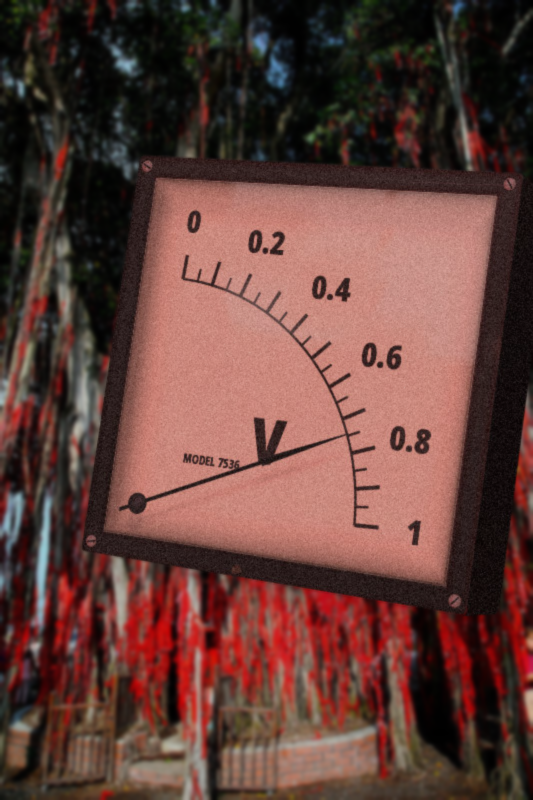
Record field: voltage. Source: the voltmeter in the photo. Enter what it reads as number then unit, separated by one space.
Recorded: 0.75 V
